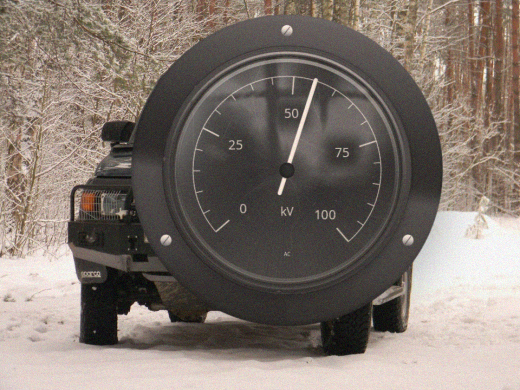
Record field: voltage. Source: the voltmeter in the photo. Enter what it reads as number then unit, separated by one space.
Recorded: 55 kV
